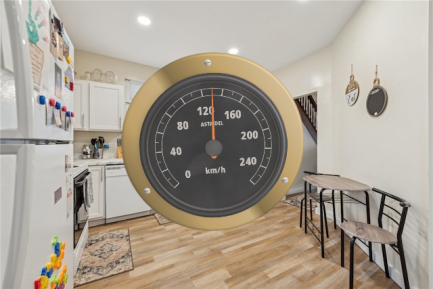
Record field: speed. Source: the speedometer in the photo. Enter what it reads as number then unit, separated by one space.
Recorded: 130 km/h
